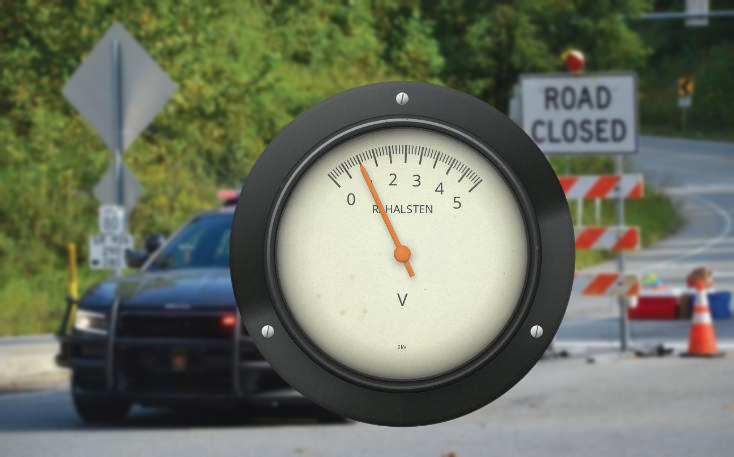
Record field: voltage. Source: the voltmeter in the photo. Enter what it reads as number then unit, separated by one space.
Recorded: 1 V
